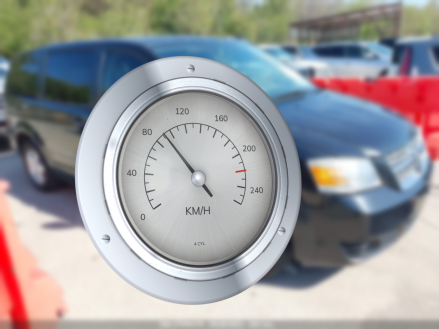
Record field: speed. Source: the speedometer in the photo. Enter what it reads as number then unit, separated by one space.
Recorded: 90 km/h
